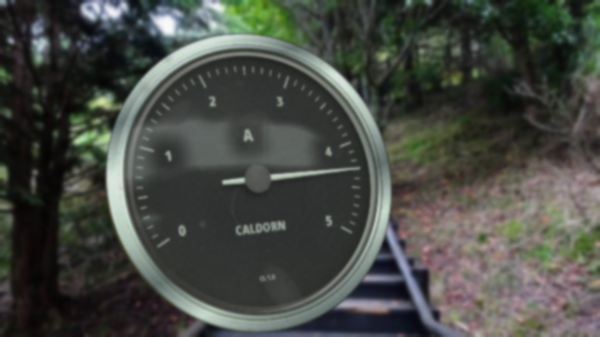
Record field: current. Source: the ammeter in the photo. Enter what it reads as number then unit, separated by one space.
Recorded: 4.3 A
